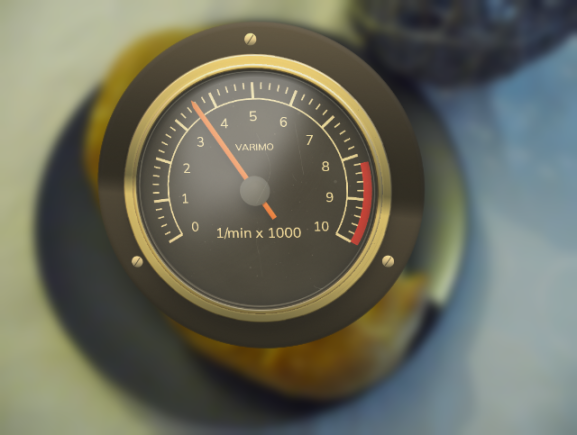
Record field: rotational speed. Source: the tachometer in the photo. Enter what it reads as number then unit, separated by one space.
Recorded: 3600 rpm
